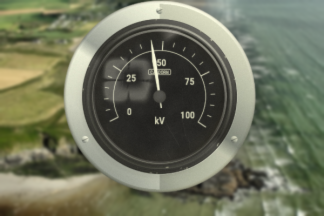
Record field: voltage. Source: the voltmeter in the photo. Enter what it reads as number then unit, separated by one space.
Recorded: 45 kV
